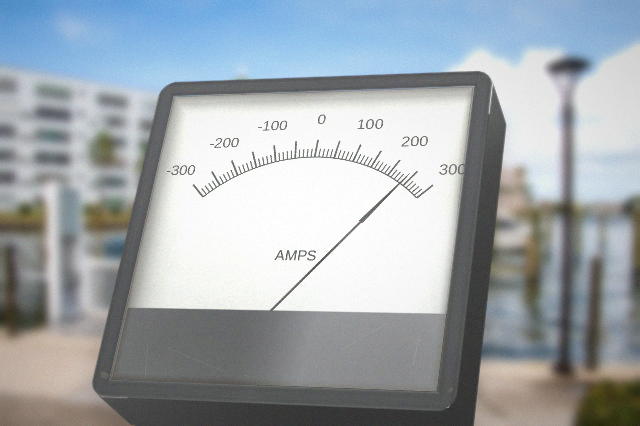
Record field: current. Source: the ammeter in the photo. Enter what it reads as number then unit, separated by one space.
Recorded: 250 A
